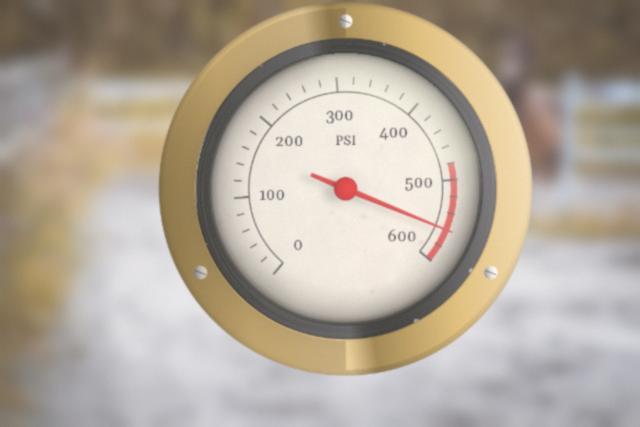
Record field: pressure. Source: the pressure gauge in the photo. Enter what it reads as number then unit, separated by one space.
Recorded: 560 psi
